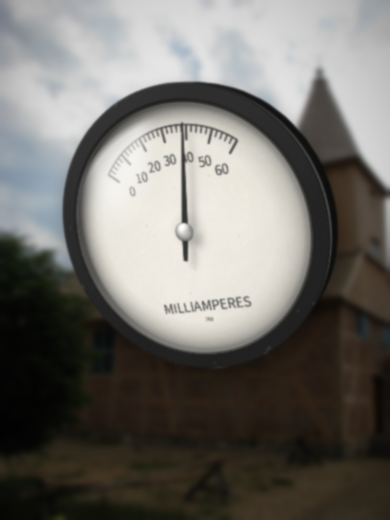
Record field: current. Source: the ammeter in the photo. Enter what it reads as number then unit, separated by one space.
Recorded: 40 mA
